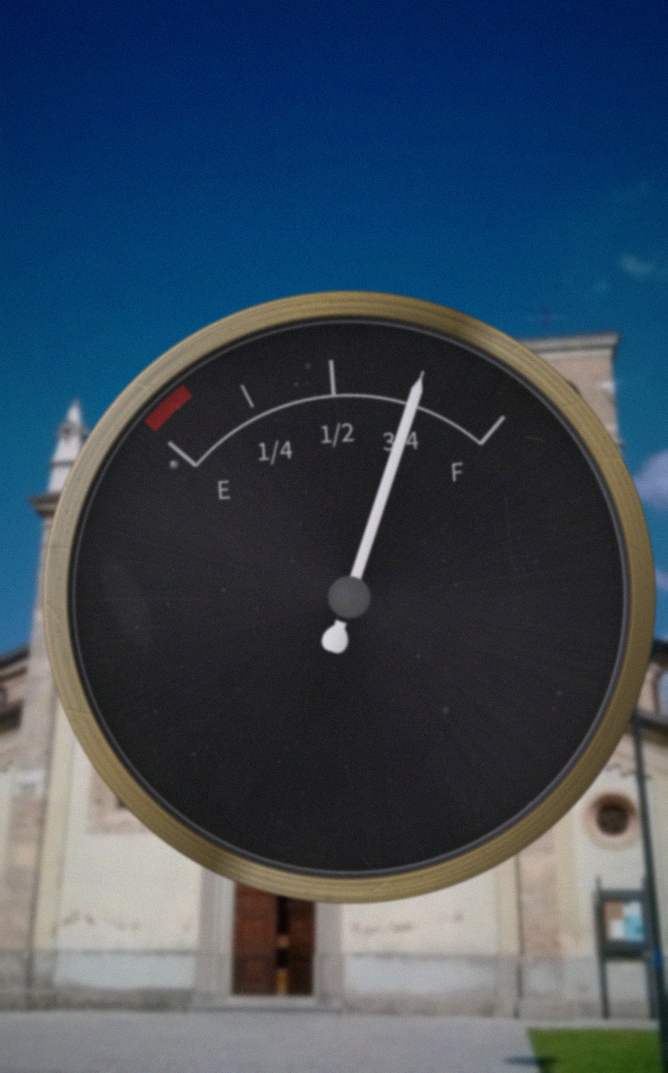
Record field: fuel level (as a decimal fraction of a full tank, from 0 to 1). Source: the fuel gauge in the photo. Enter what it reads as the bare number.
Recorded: 0.75
